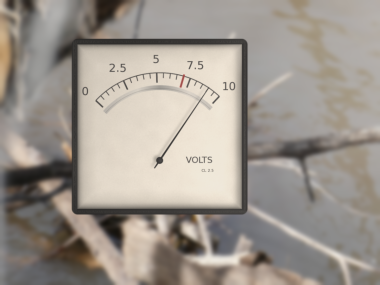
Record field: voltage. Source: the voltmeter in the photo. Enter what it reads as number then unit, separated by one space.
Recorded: 9 V
